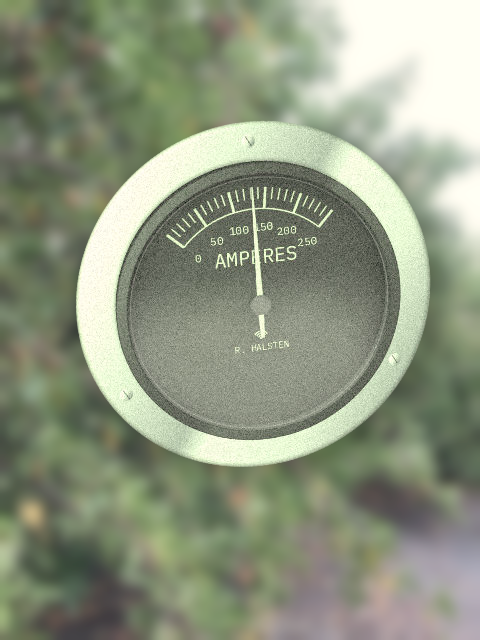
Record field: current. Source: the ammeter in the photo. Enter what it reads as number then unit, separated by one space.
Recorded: 130 A
